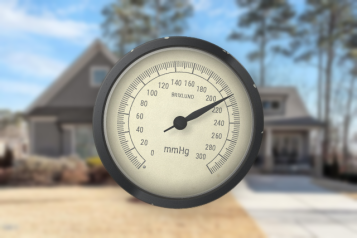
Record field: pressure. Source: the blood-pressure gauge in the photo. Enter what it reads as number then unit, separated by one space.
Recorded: 210 mmHg
